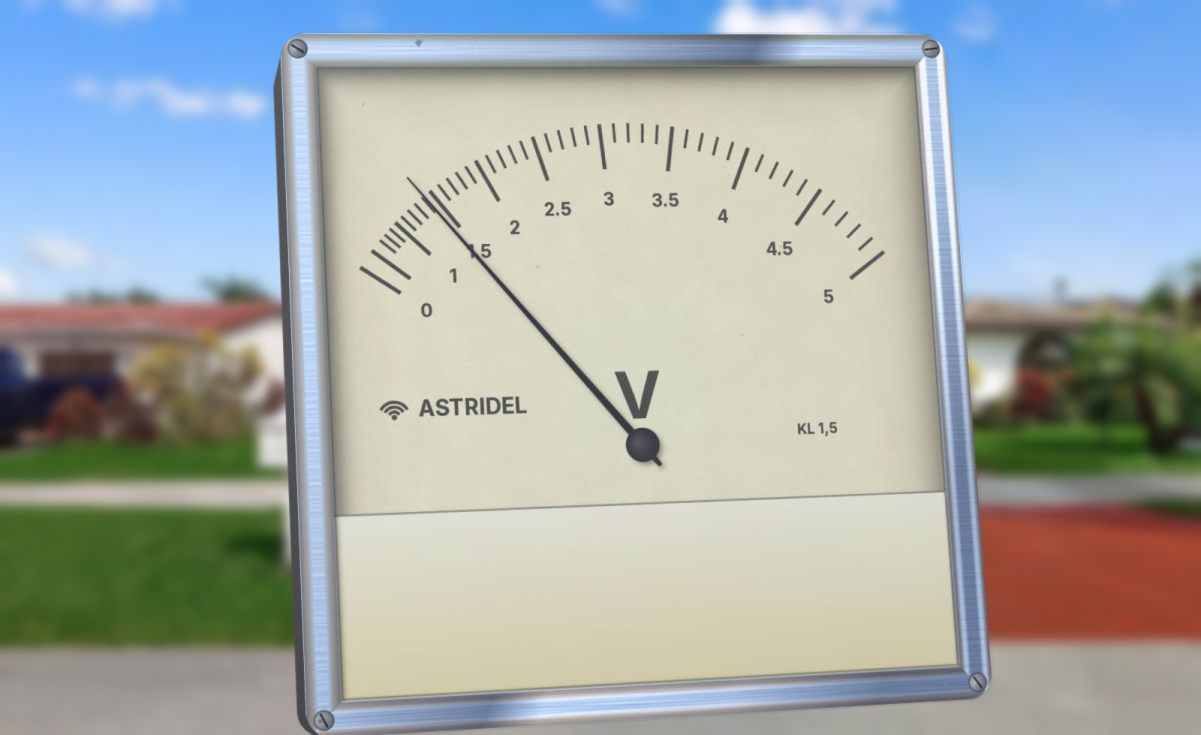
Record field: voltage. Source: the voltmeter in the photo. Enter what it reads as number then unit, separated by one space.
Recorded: 1.4 V
